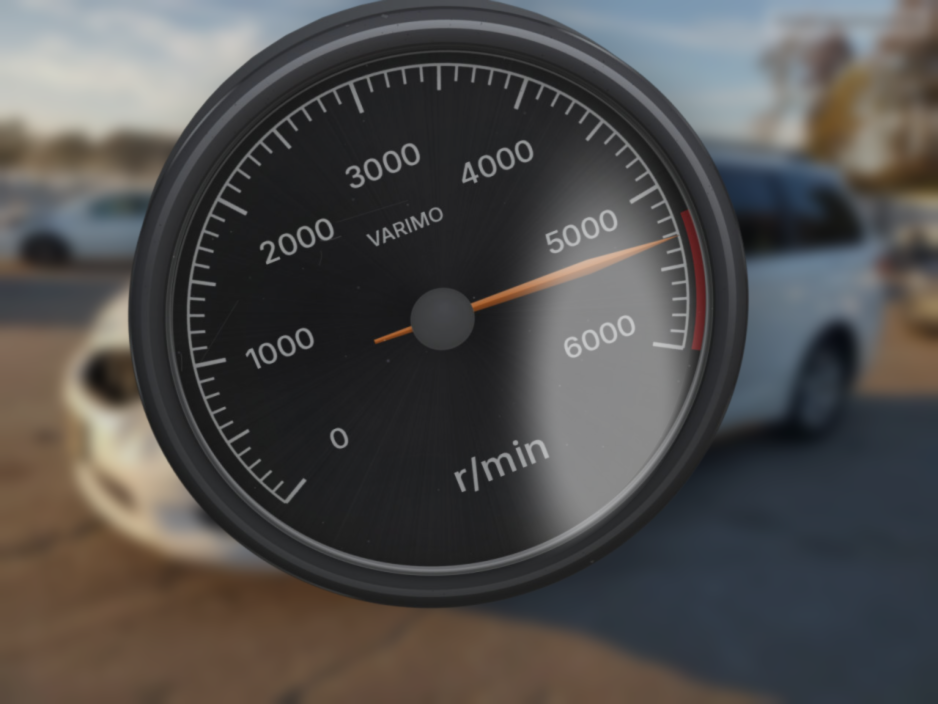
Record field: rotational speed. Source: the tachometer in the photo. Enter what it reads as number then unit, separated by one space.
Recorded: 5300 rpm
